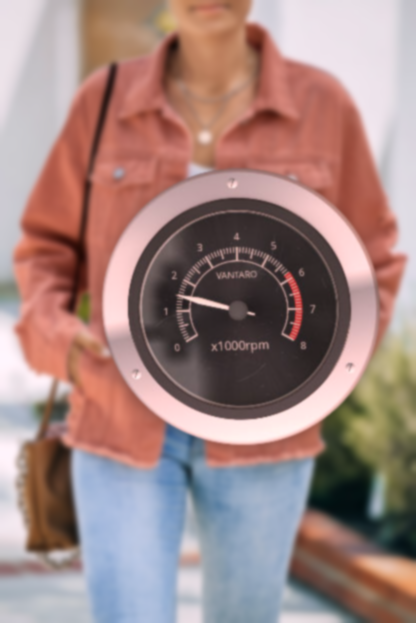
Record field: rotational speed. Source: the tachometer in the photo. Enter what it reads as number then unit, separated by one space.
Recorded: 1500 rpm
